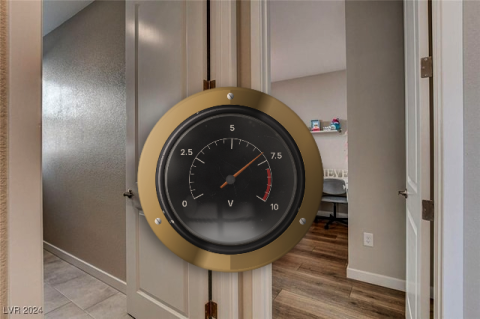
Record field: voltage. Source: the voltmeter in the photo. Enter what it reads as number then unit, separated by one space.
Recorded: 7 V
